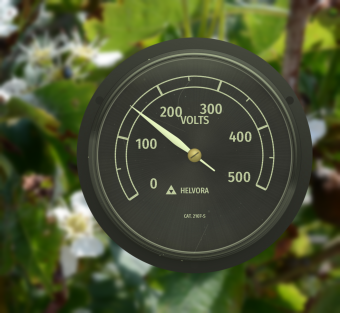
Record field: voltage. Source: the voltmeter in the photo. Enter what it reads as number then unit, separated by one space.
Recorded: 150 V
